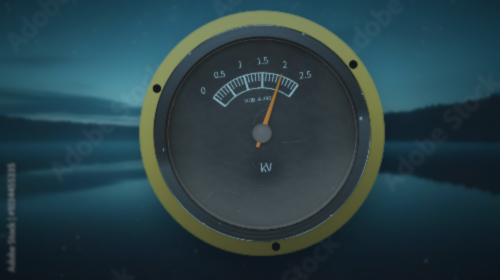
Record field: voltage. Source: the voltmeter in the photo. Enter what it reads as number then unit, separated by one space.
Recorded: 2 kV
